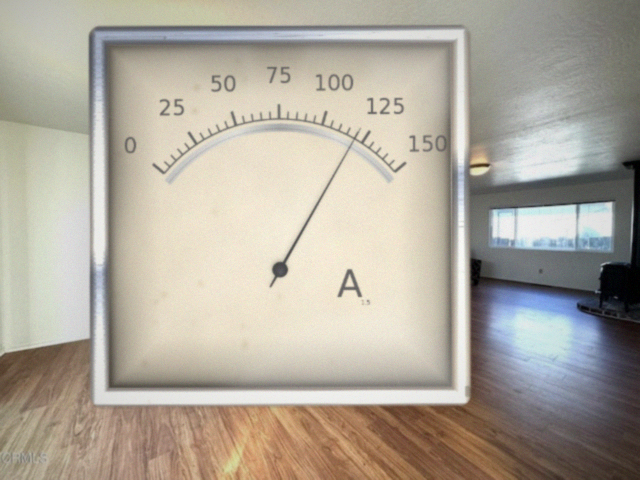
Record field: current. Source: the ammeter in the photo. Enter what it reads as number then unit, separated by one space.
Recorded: 120 A
